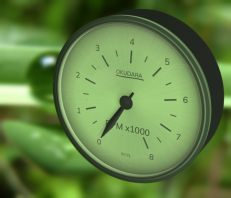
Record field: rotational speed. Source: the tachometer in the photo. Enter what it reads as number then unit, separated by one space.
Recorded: 0 rpm
